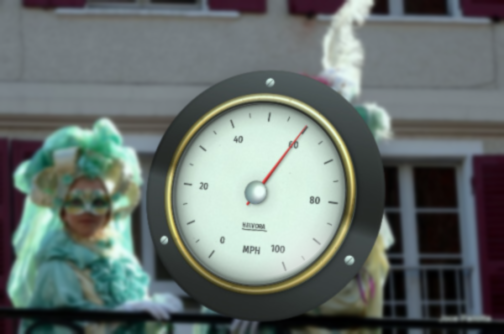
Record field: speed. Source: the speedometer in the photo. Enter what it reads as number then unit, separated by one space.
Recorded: 60 mph
